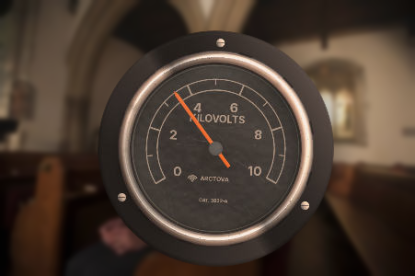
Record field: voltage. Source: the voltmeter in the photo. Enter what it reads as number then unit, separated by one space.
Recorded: 3.5 kV
